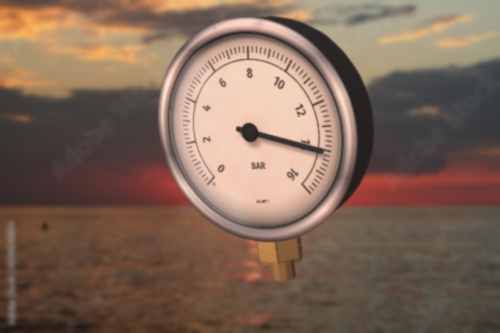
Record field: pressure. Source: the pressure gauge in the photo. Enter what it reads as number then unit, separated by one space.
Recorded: 14 bar
